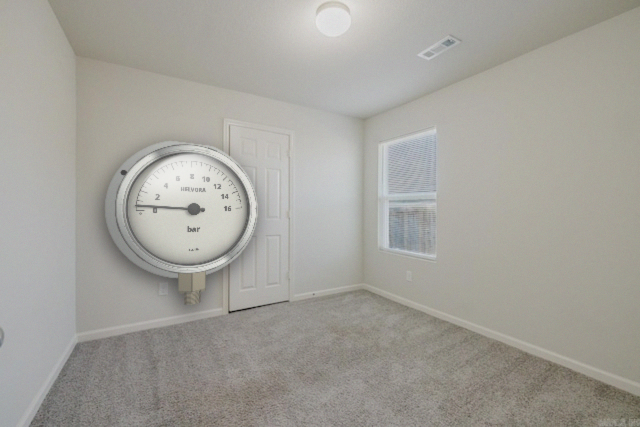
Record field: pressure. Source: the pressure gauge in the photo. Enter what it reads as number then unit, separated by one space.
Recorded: 0.5 bar
